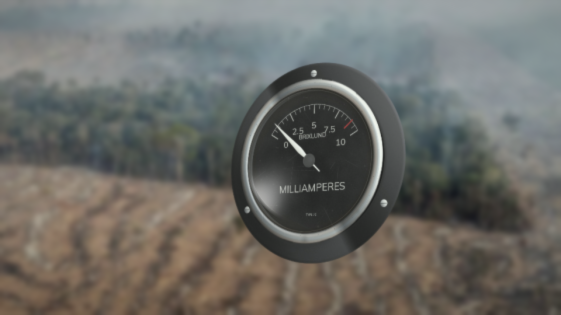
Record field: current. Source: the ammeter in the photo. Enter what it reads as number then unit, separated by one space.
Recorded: 1 mA
